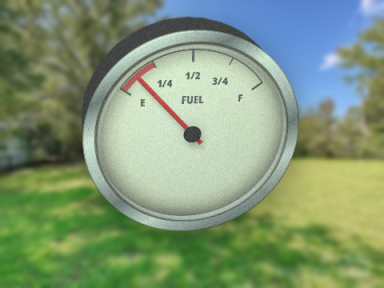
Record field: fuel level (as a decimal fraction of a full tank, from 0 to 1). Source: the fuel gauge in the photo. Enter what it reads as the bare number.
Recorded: 0.125
